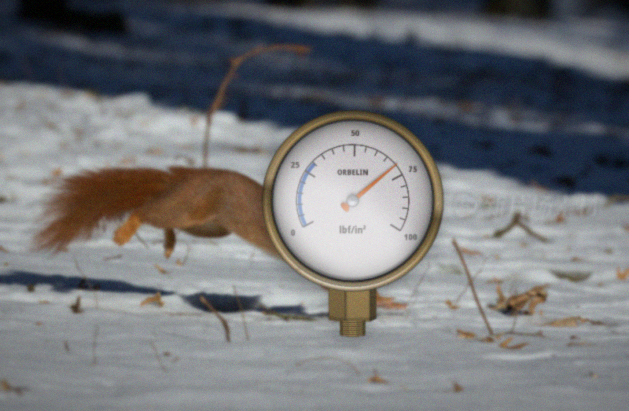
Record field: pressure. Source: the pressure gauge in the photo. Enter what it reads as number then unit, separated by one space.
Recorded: 70 psi
